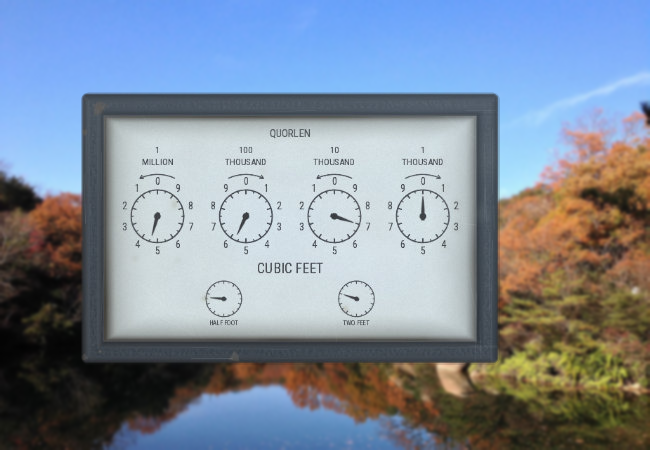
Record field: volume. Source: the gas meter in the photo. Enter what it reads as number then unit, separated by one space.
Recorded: 457000 ft³
